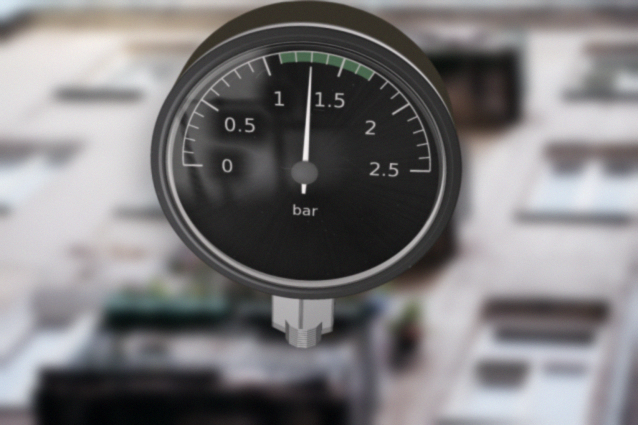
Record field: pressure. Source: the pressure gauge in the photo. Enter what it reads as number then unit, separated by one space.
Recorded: 1.3 bar
